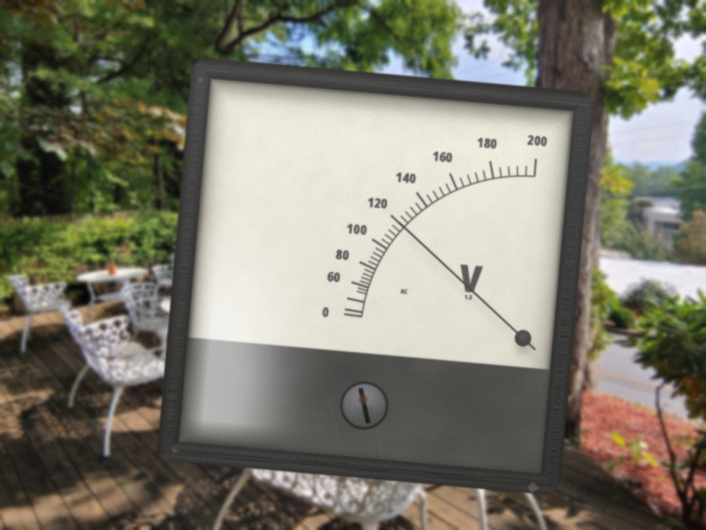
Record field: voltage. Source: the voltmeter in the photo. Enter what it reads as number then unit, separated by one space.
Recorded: 120 V
